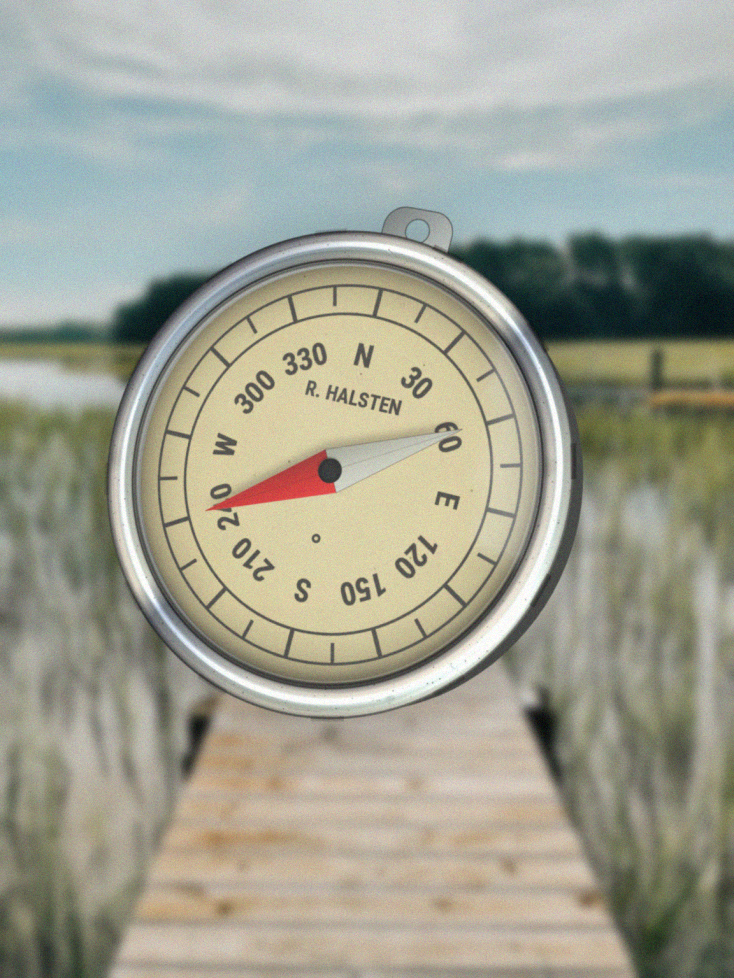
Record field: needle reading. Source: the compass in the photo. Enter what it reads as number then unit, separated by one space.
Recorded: 240 °
